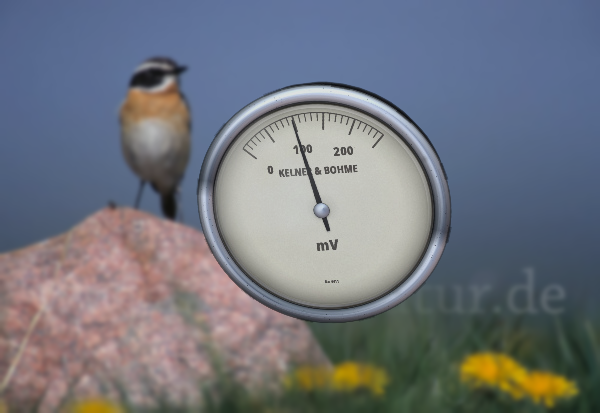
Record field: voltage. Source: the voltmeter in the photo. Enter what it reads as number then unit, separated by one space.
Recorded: 100 mV
